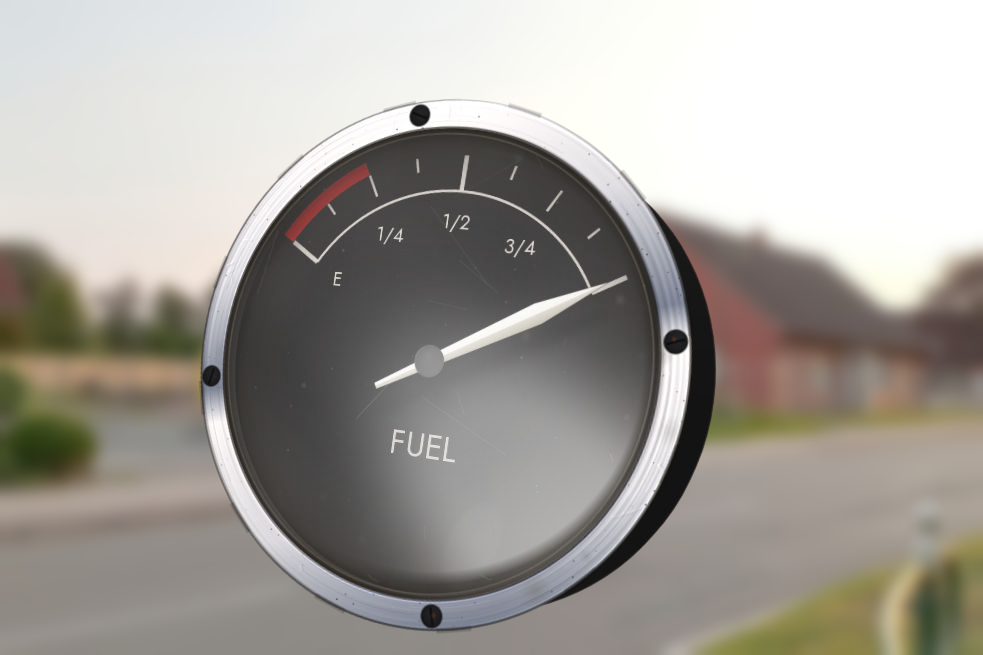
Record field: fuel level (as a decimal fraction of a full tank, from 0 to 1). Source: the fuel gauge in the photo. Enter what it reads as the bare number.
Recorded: 1
